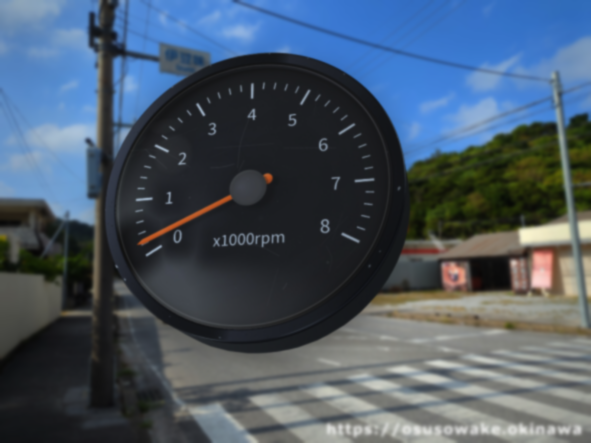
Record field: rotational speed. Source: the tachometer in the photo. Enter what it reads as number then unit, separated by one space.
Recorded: 200 rpm
